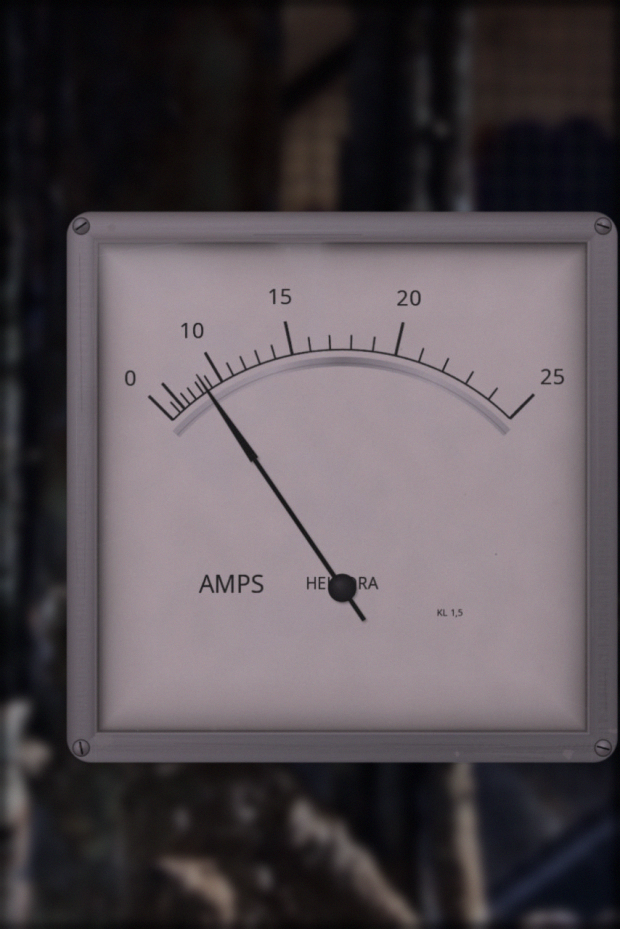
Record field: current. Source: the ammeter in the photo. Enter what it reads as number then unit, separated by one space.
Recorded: 8.5 A
